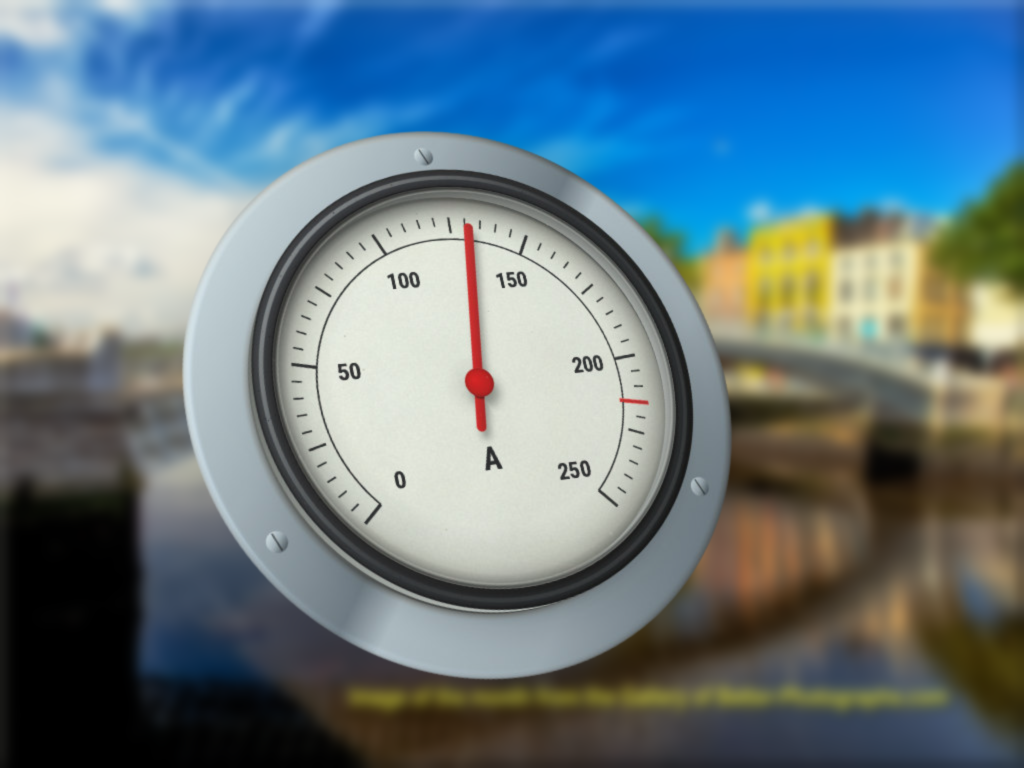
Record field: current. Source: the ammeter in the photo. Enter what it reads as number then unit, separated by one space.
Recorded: 130 A
